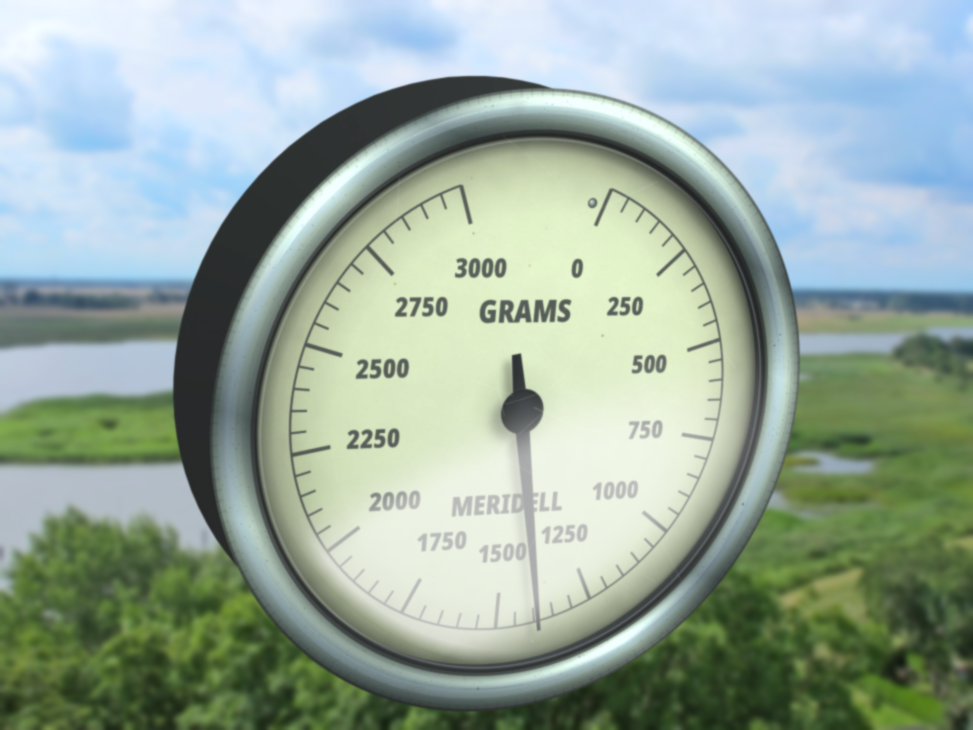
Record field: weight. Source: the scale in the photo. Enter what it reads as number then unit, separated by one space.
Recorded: 1400 g
